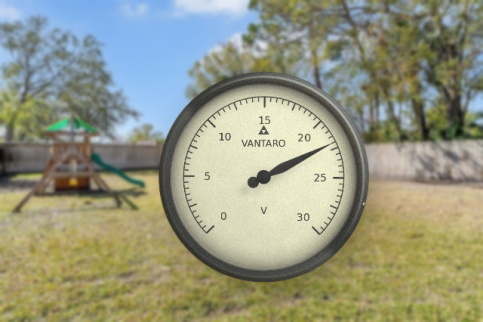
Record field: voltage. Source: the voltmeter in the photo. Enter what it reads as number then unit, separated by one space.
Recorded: 22 V
